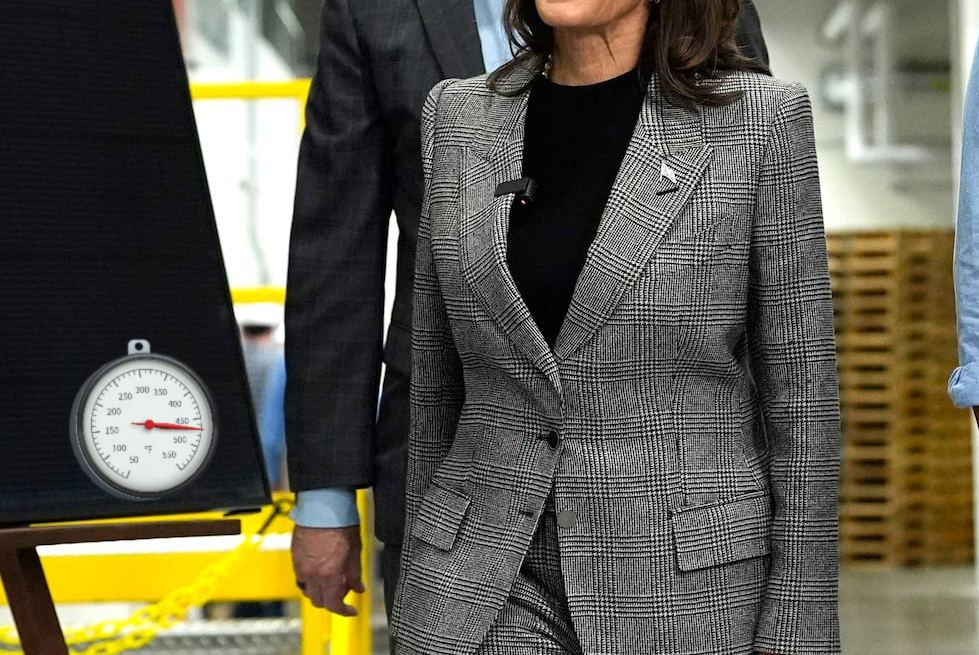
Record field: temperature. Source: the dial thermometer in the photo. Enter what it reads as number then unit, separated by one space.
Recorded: 470 °F
